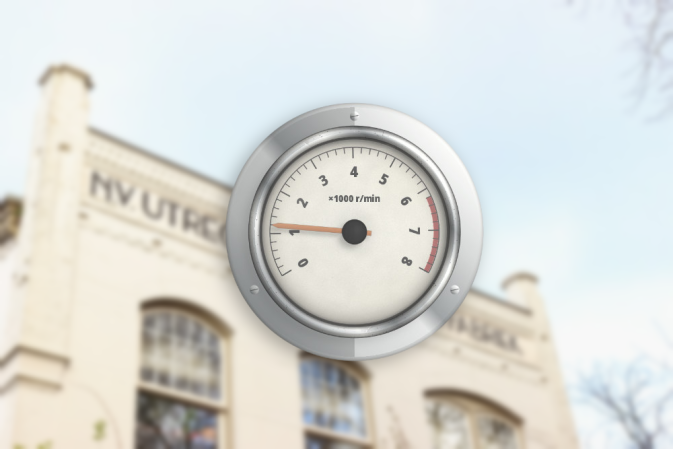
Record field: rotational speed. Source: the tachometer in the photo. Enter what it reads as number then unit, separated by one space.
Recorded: 1200 rpm
